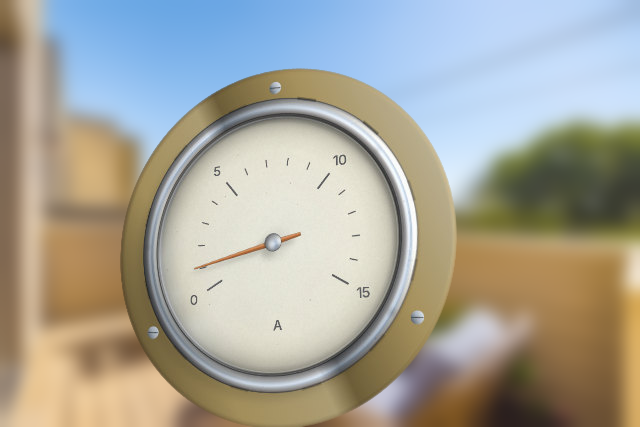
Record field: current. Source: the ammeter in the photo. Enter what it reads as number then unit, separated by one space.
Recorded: 1 A
